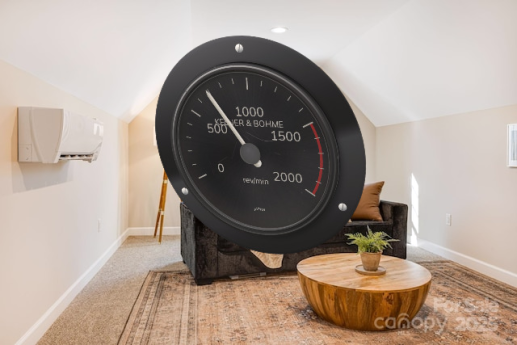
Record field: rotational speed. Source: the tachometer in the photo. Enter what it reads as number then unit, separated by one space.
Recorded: 700 rpm
